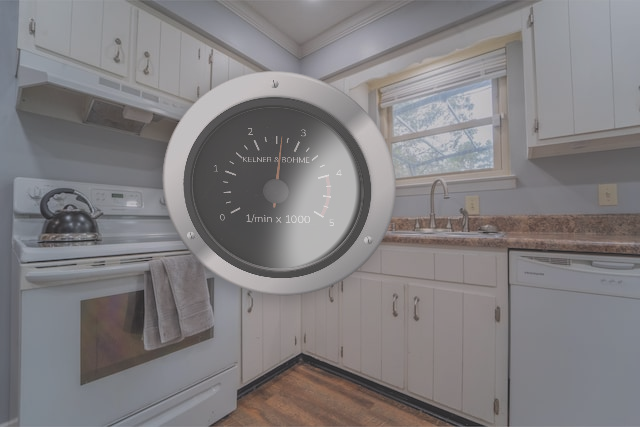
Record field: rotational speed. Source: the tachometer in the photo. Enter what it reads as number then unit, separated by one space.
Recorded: 2625 rpm
